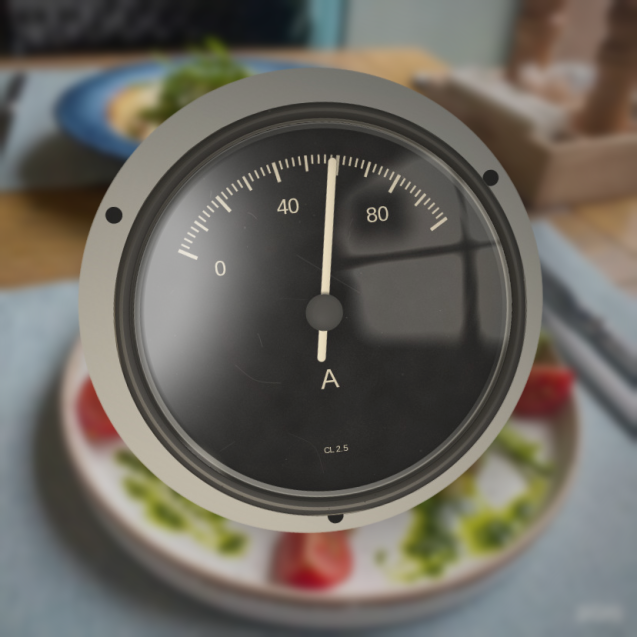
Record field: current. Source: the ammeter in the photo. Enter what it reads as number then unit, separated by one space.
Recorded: 58 A
